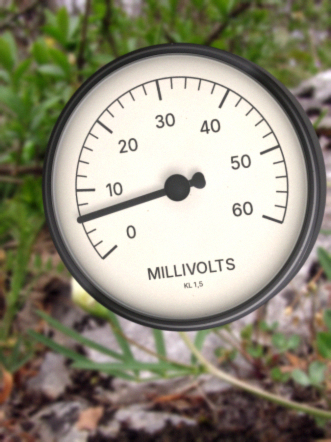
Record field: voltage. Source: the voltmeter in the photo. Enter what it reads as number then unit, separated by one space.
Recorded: 6 mV
